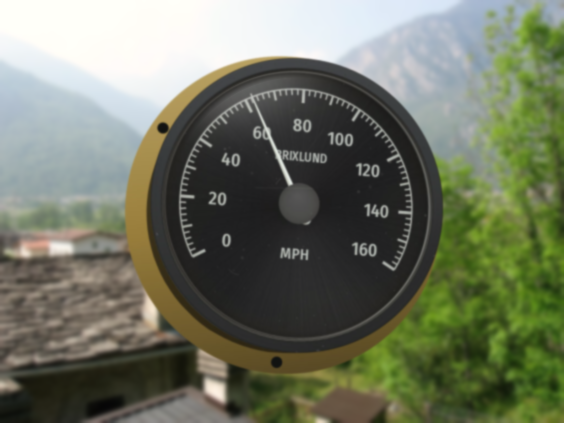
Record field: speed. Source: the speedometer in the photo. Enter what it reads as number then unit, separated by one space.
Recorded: 62 mph
